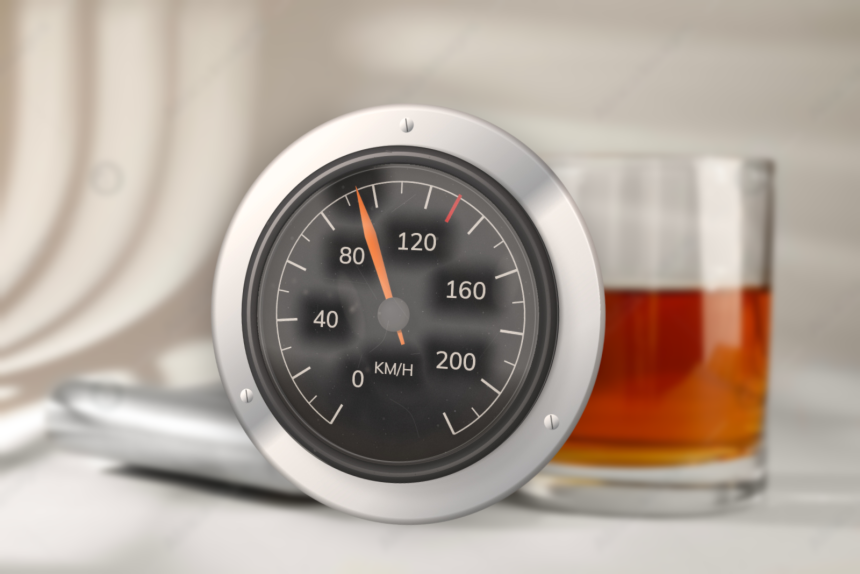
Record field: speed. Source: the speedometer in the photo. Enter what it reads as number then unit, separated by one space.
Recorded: 95 km/h
